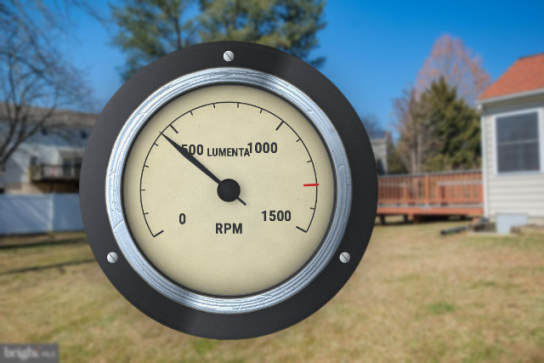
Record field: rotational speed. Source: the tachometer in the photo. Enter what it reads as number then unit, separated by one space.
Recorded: 450 rpm
